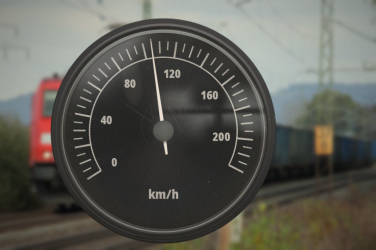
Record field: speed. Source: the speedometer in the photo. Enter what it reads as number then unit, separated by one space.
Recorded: 105 km/h
